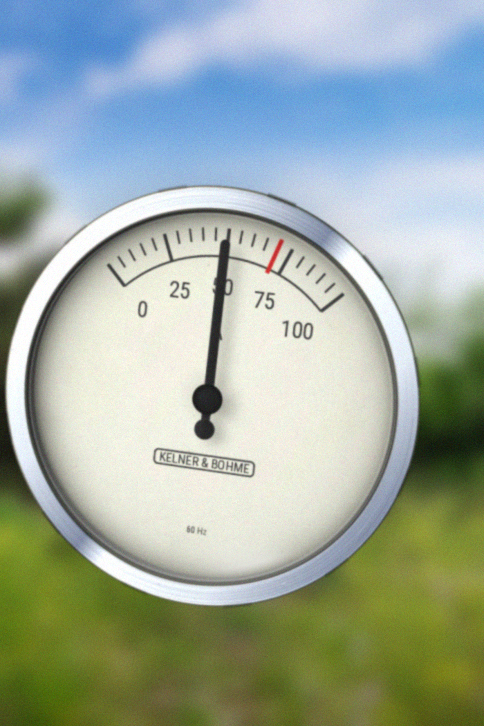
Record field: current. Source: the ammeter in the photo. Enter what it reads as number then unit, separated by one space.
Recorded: 50 A
